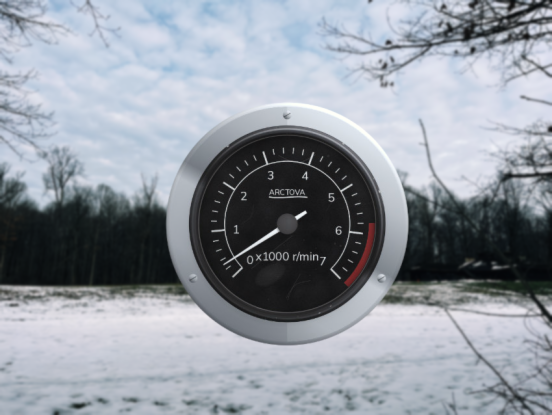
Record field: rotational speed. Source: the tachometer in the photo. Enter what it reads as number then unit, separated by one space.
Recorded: 300 rpm
